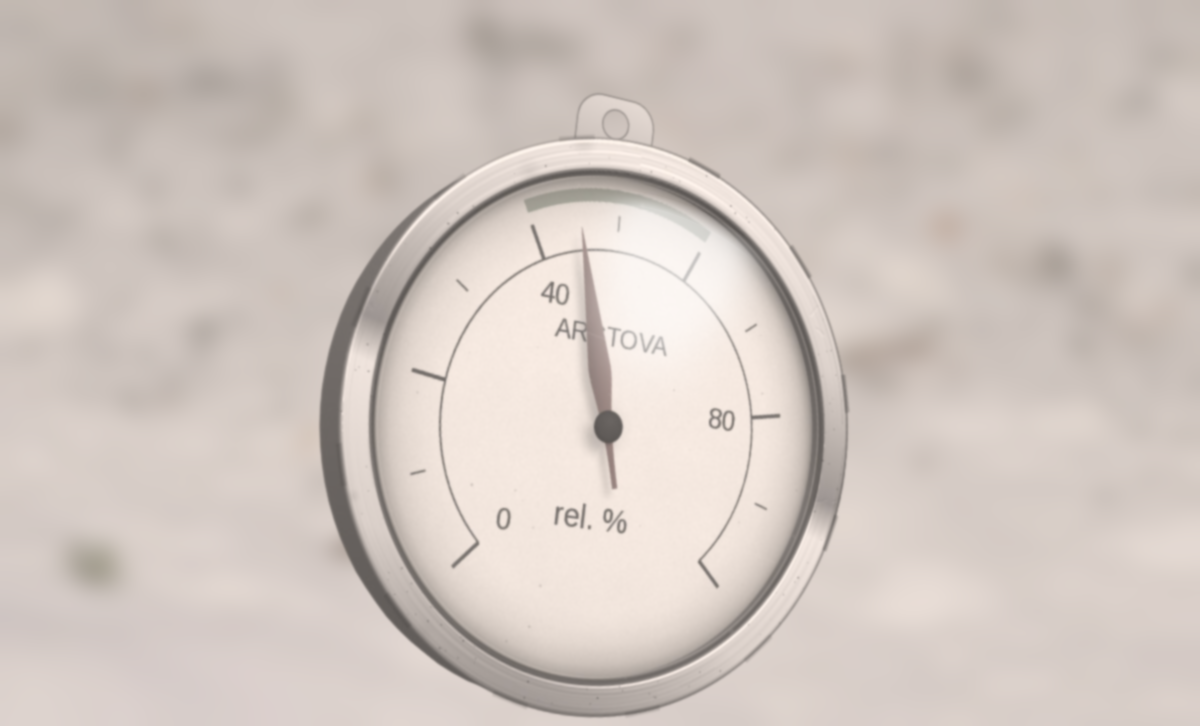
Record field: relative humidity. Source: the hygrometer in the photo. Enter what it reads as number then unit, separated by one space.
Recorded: 45 %
